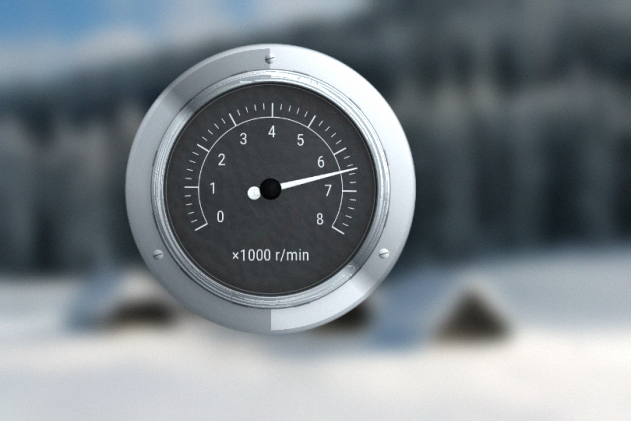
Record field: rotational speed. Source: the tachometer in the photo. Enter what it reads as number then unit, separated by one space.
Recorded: 6500 rpm
